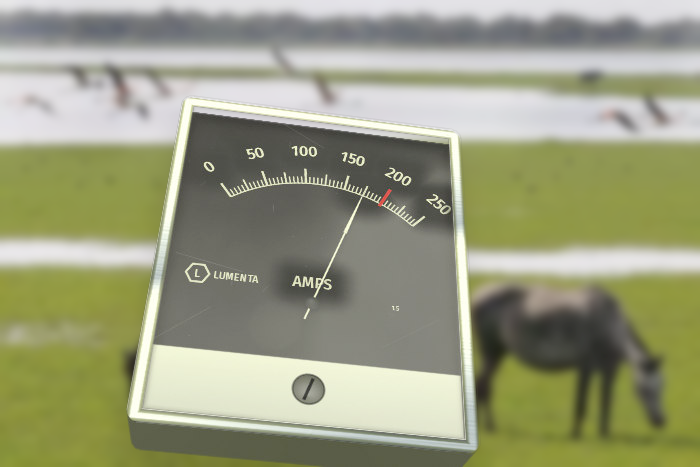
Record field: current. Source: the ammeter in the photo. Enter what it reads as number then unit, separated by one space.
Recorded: 175 A
